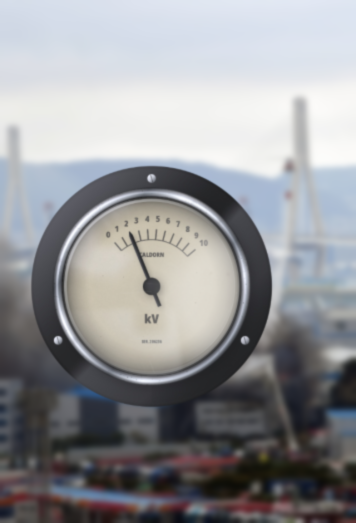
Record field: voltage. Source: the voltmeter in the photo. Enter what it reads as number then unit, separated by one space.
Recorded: 2 kV
